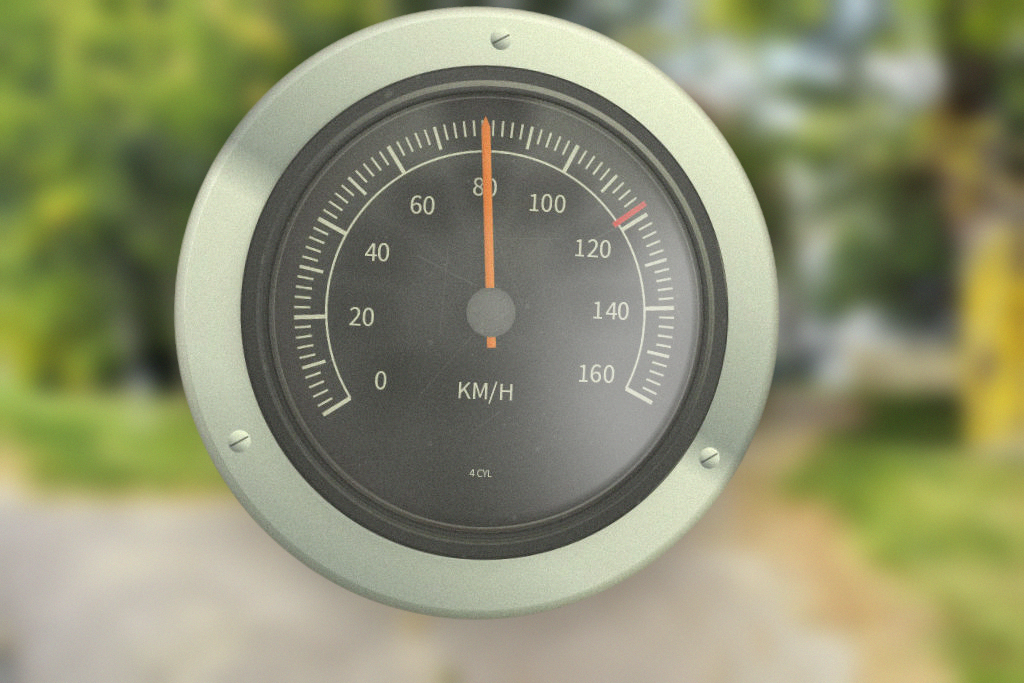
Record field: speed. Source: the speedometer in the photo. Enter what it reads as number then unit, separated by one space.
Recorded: 80 km/h
